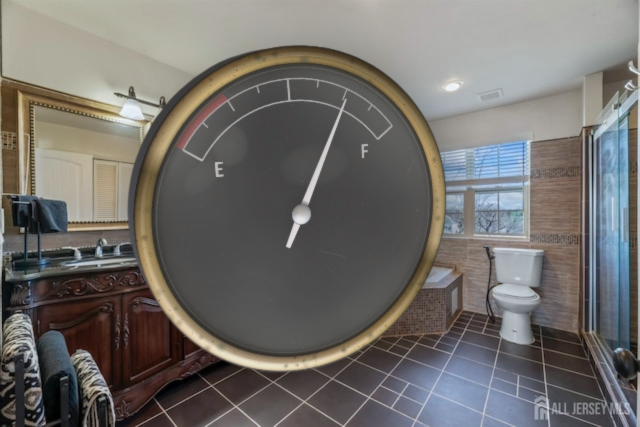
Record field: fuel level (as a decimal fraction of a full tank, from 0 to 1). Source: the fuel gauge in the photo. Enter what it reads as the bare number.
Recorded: 0.75
